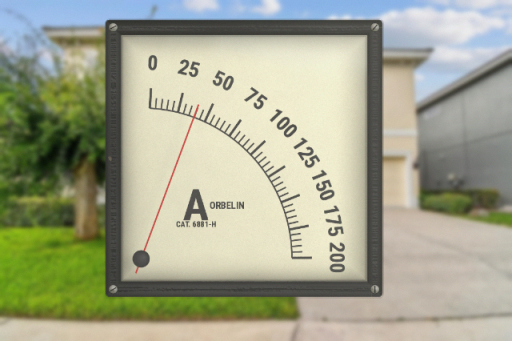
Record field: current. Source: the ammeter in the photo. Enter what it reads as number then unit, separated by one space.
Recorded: 40 A
